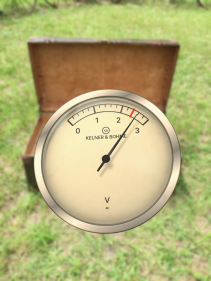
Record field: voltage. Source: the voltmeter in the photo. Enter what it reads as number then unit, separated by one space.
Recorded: 2.6 V
